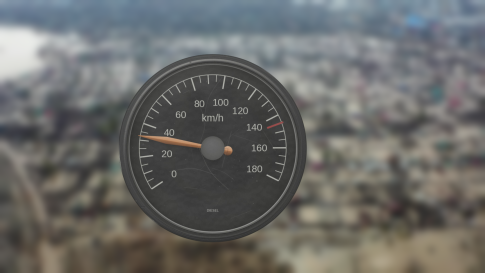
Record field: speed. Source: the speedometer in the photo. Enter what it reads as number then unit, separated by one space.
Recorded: 32.5 km/h
